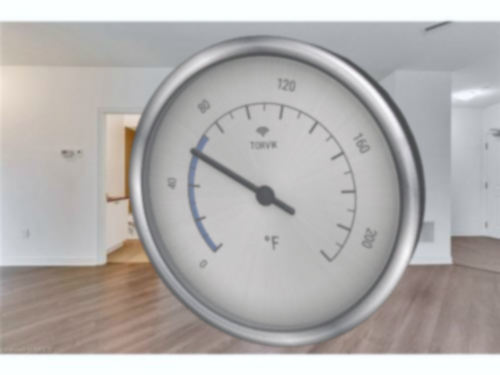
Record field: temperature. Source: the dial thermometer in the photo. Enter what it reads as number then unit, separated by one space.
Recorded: 60 °F
